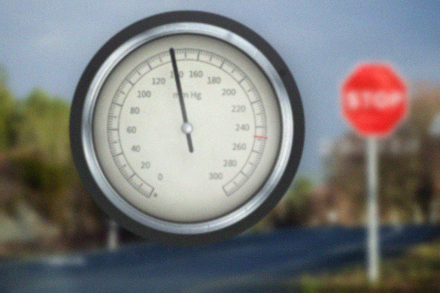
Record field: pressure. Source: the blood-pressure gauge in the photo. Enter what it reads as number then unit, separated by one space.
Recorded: 140 mmHg
